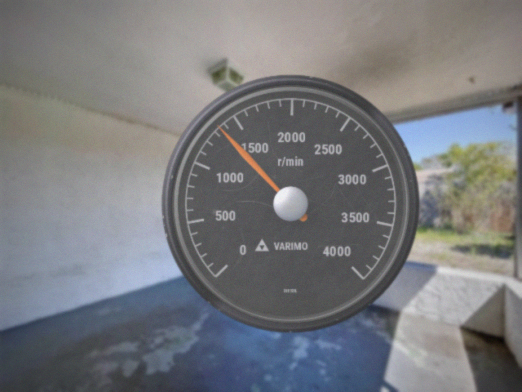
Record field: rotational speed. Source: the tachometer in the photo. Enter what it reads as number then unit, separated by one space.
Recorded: 1350 rpm
